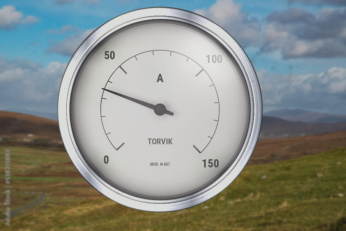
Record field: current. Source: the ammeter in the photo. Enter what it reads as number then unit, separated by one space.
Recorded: 35 A
